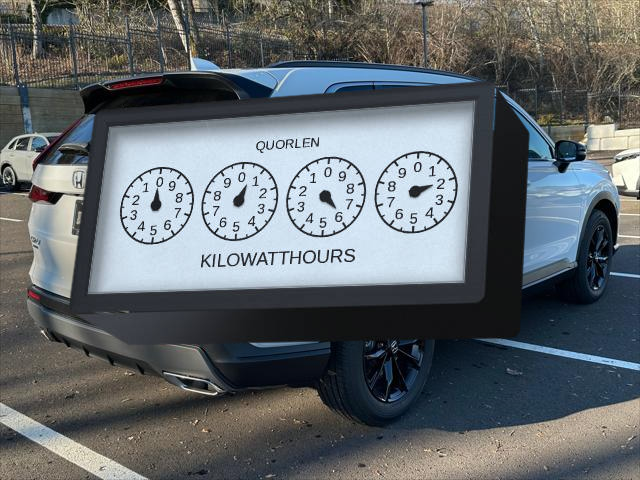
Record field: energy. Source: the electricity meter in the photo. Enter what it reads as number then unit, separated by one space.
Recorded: 62 kWh
